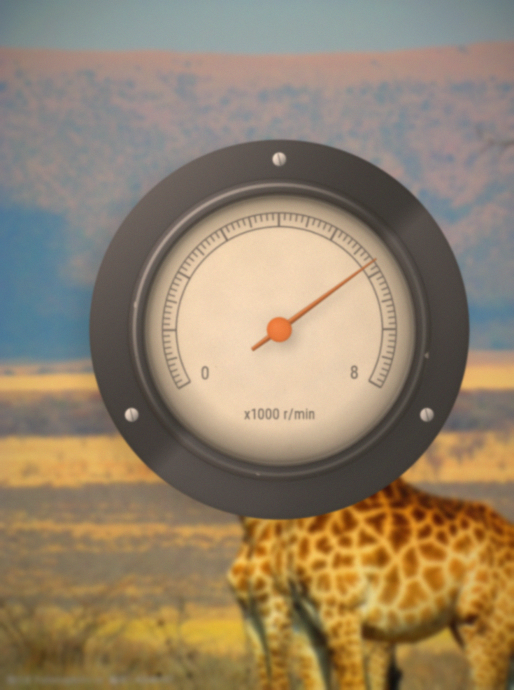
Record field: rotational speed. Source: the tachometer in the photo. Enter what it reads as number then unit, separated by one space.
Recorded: 5800 rpm
